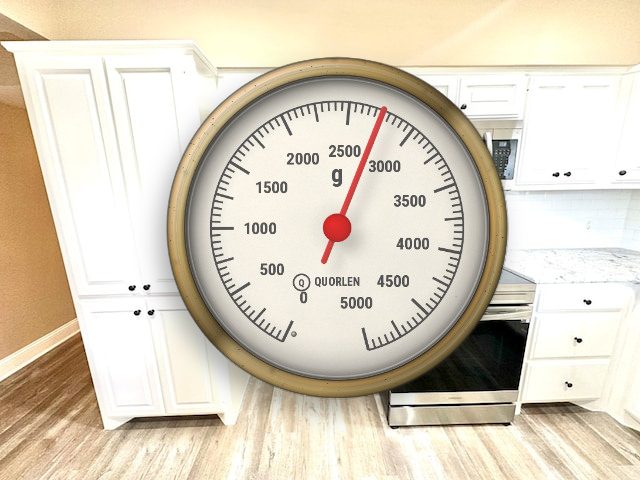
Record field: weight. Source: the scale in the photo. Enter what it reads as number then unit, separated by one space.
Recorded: 2750 g
